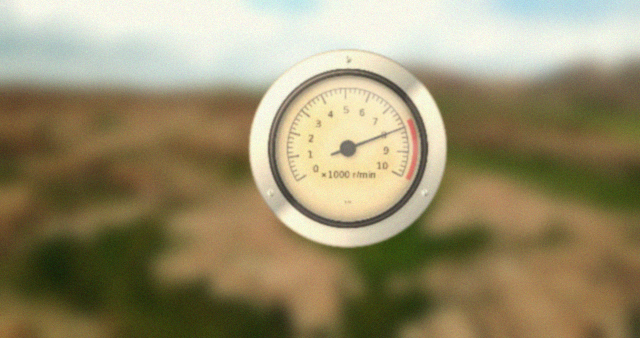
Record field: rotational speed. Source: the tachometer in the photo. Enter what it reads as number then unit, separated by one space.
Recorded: 8000 rpm
